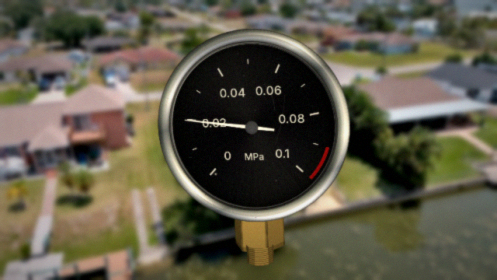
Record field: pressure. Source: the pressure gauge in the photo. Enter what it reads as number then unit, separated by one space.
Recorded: 0.02 MPa
